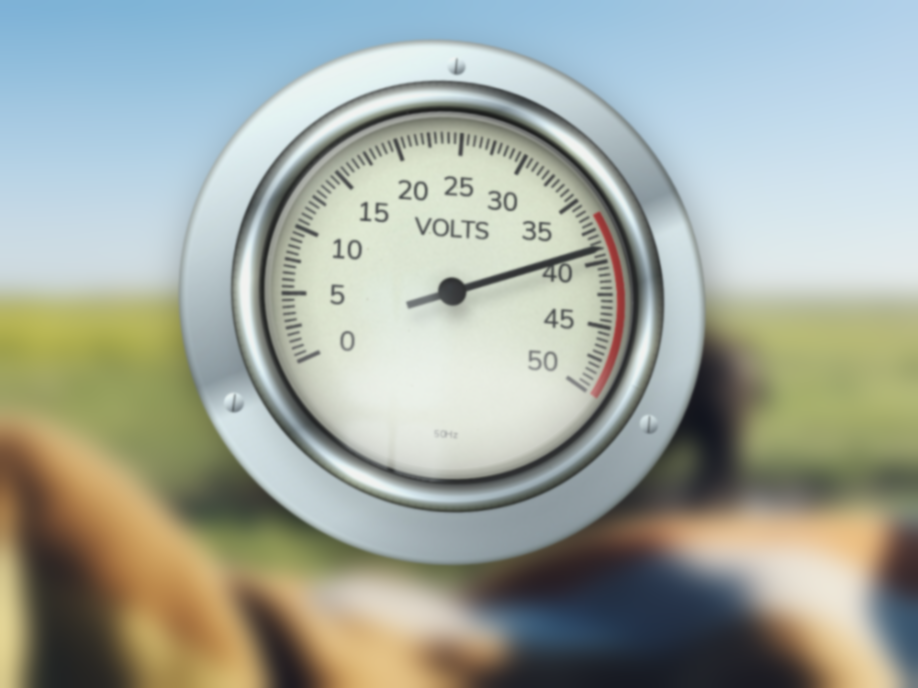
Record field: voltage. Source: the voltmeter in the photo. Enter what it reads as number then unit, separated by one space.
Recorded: 39 V
